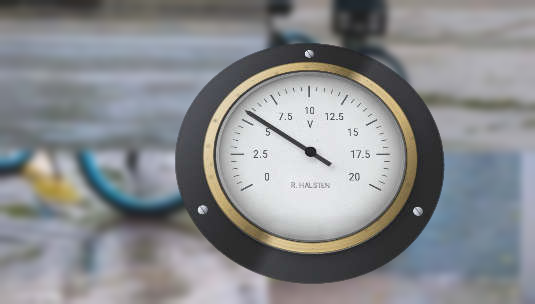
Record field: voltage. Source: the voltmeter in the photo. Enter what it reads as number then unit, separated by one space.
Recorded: 5.5 V
